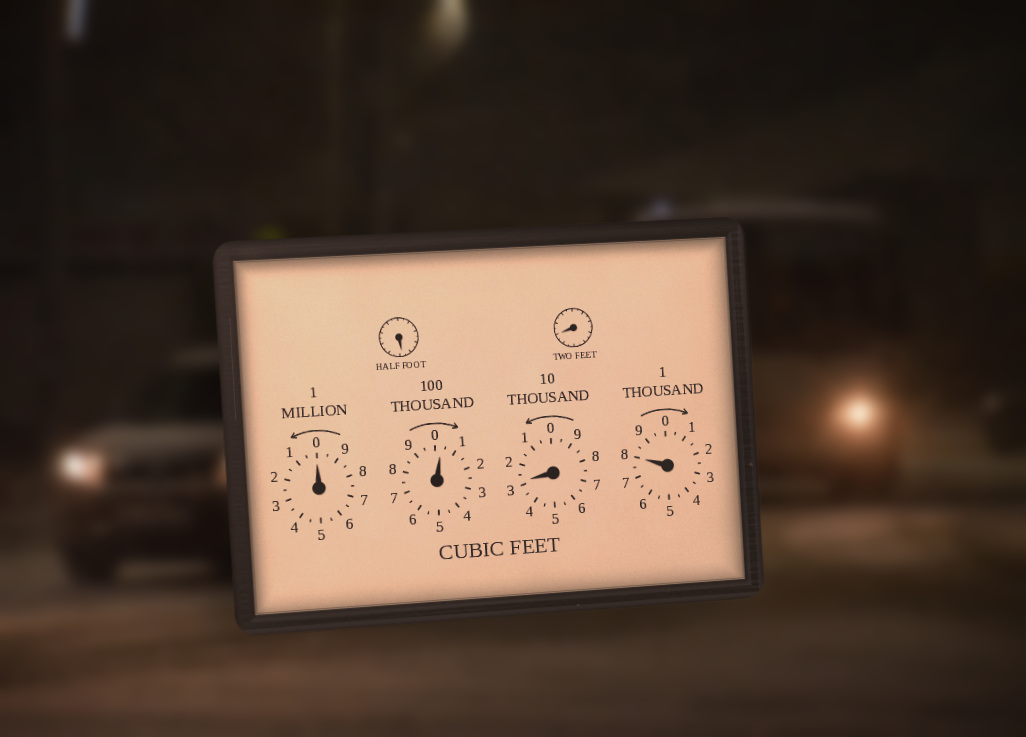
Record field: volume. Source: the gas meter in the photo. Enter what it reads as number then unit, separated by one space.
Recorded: 2800 ft³
